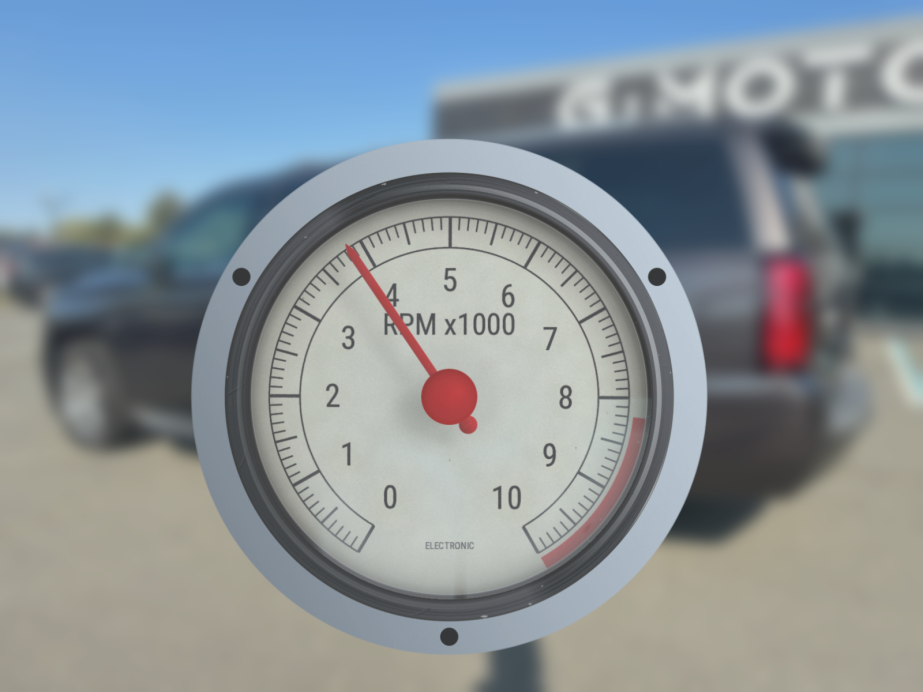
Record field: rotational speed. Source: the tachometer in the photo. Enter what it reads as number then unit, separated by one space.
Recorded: 3850 rpm
